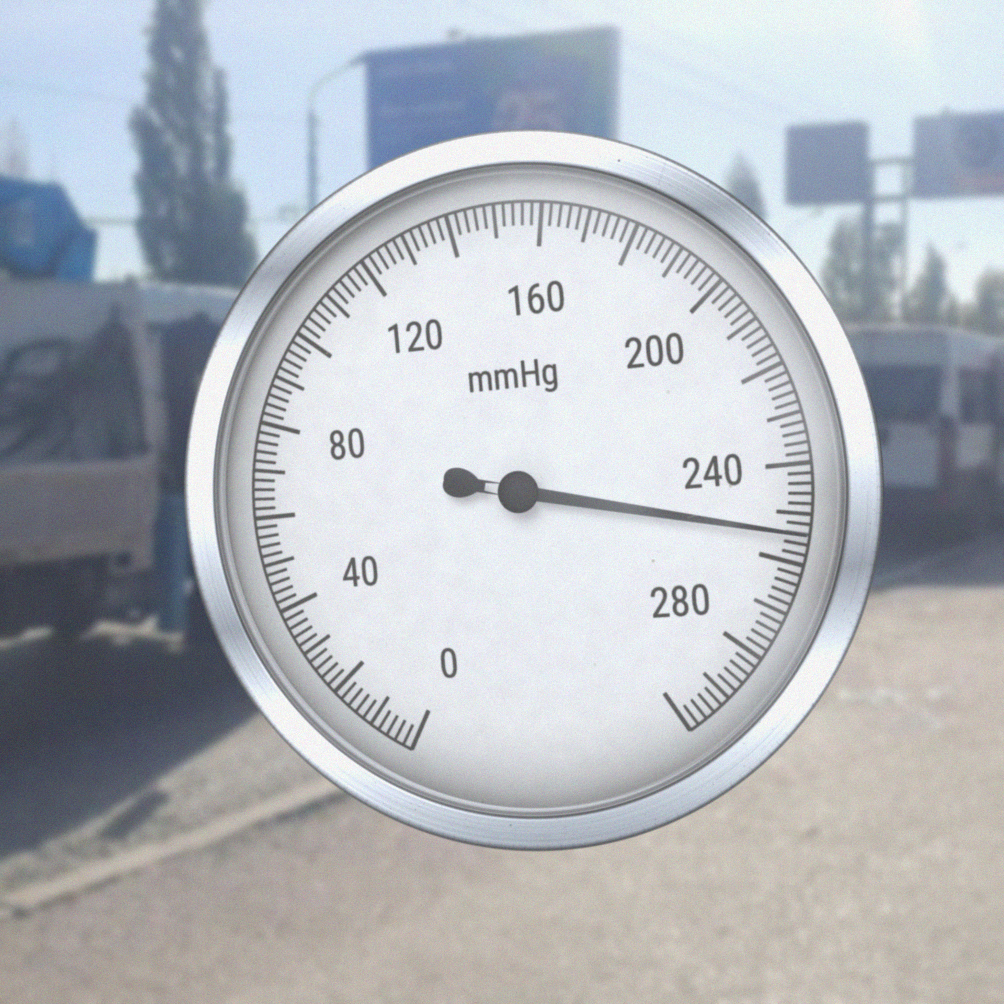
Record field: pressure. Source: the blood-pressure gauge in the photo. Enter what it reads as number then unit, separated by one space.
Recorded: 254 mmHg
